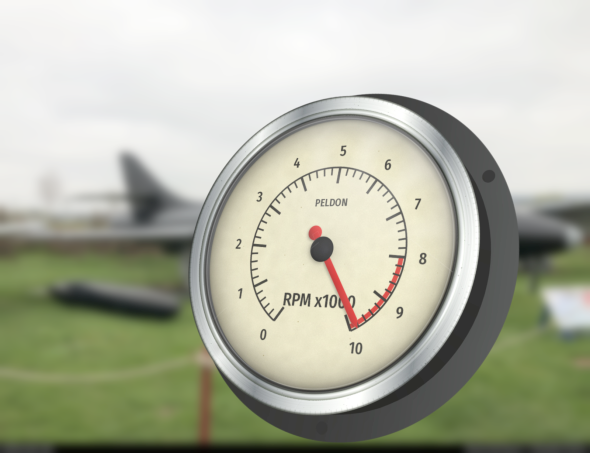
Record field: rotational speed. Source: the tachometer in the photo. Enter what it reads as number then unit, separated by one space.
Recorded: 9800 rpm
